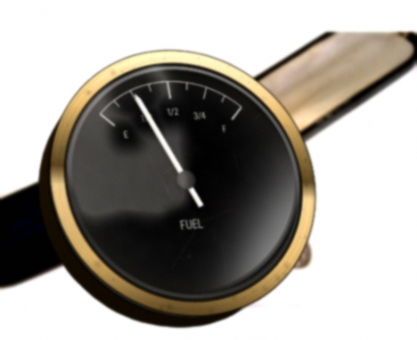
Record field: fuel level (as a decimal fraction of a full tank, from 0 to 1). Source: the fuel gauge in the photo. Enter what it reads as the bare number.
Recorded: 0.25
